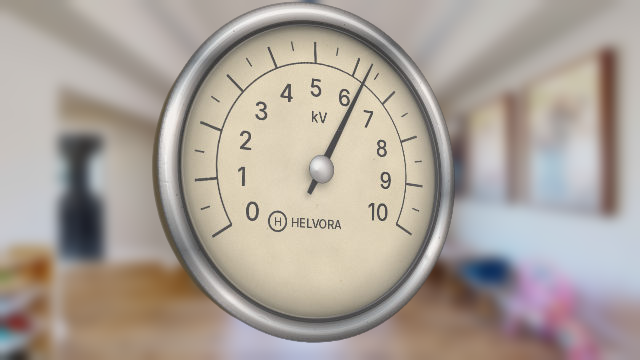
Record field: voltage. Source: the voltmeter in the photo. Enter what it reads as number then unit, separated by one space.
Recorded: 6.25 kV
